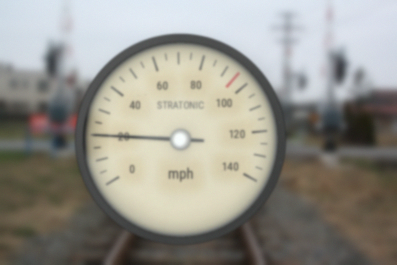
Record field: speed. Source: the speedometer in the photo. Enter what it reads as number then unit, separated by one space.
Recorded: 20 mph
